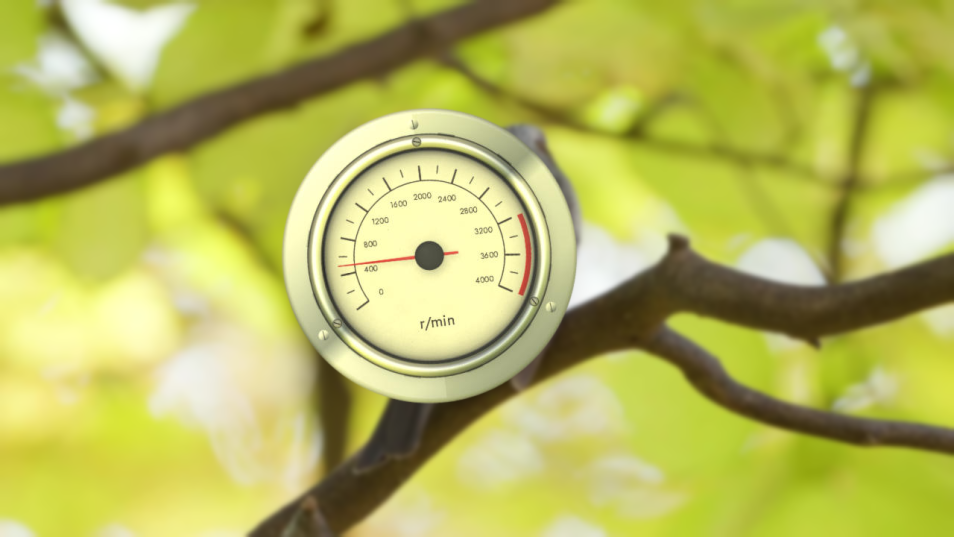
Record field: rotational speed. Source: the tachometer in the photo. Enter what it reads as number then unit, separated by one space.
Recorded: 500 rpm
